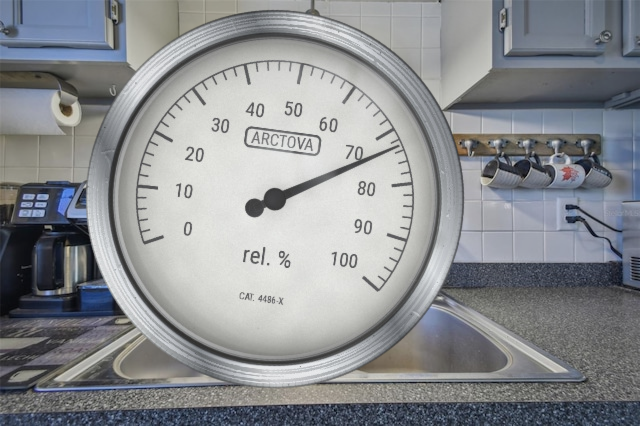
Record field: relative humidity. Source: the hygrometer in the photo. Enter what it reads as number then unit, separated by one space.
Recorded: 73 %
